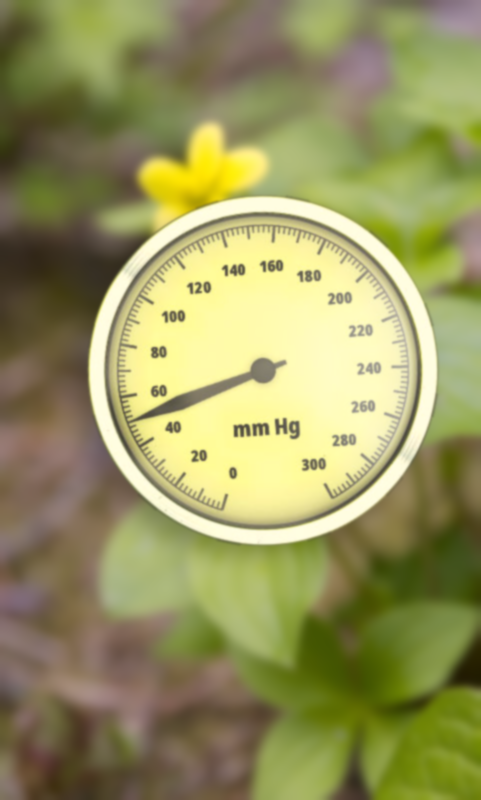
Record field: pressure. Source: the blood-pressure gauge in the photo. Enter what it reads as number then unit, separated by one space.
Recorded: 50 mmHg
